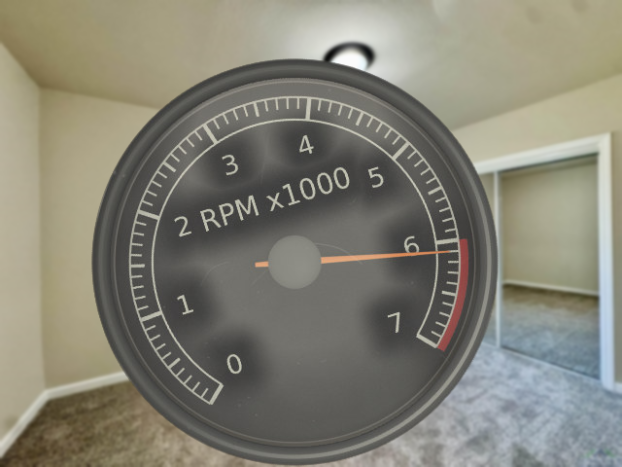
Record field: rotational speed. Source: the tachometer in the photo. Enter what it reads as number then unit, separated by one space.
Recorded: 6100 rpm
